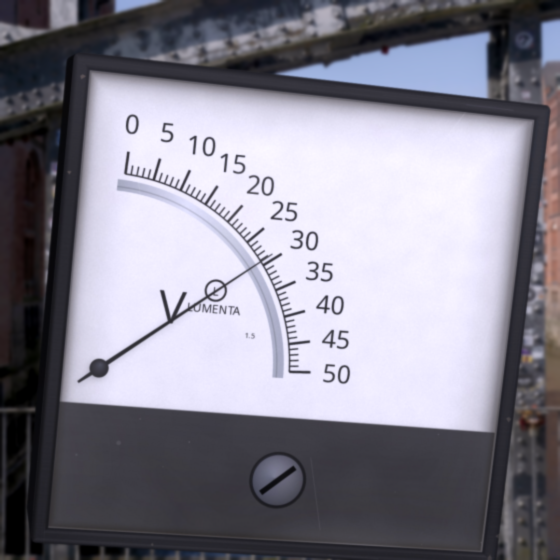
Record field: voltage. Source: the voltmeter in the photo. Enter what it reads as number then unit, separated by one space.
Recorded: 29 V
